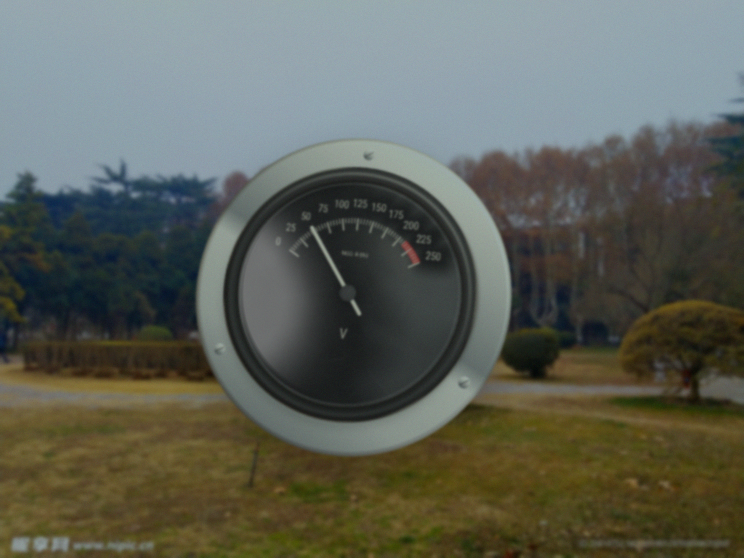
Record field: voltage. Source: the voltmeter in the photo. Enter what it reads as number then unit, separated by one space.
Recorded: 50 V
